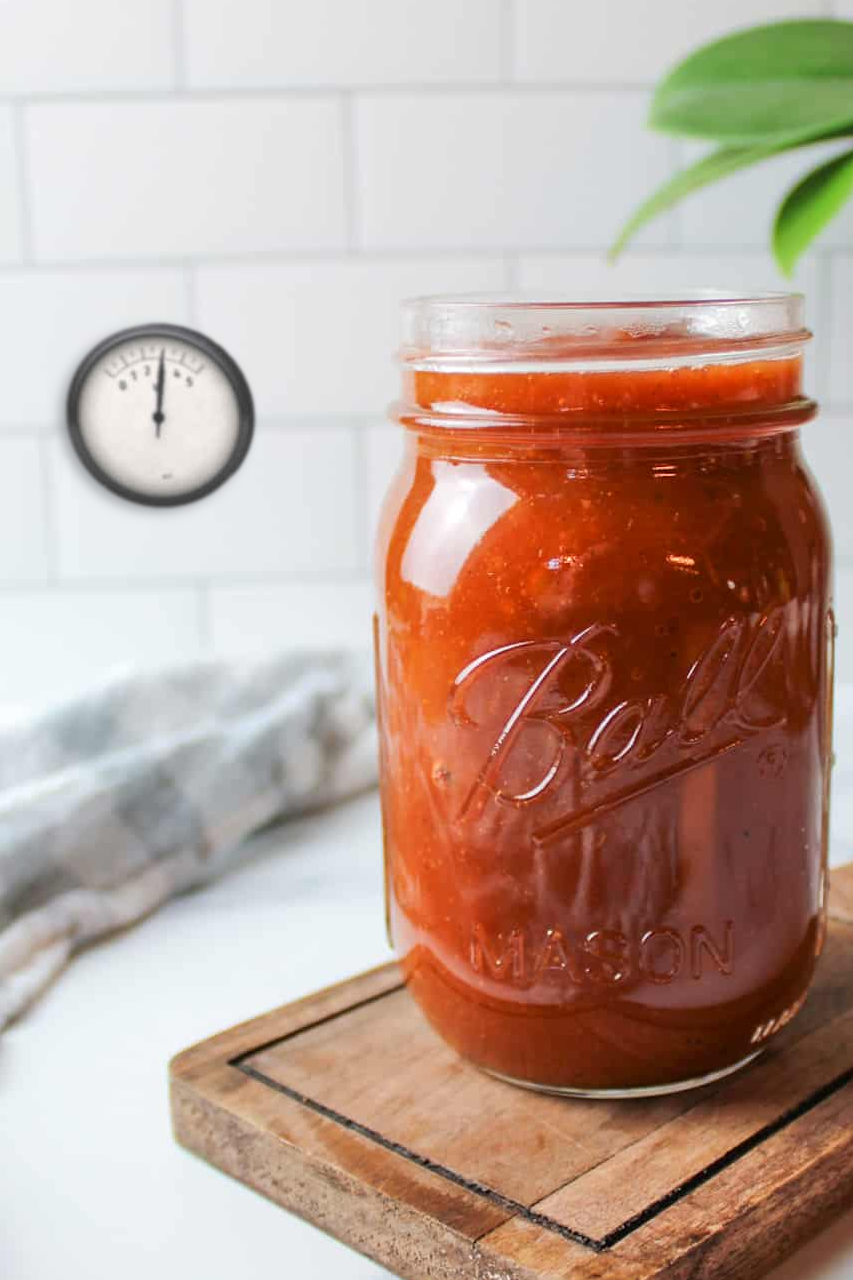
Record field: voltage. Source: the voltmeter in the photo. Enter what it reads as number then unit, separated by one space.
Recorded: 3 V
